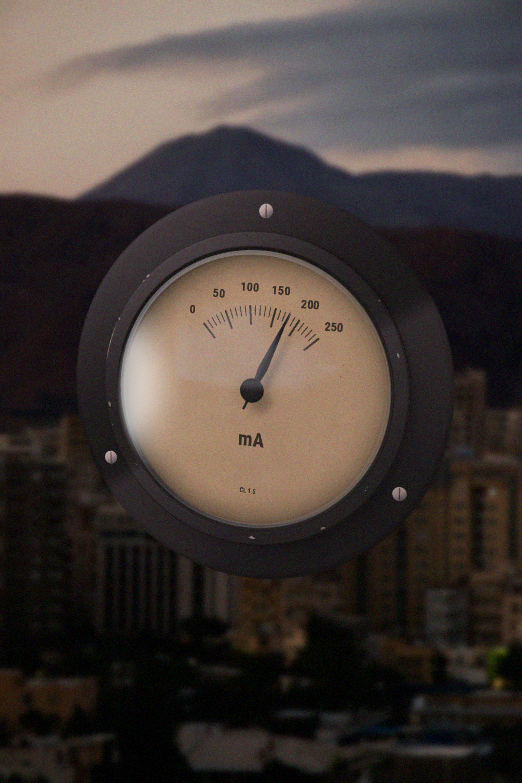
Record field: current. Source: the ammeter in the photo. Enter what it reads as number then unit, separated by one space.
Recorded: 180 mA
